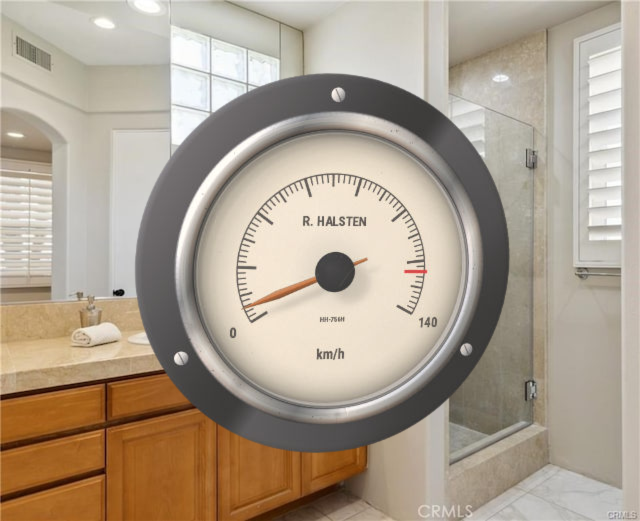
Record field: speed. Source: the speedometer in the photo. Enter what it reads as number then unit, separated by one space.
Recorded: 6 km/h
